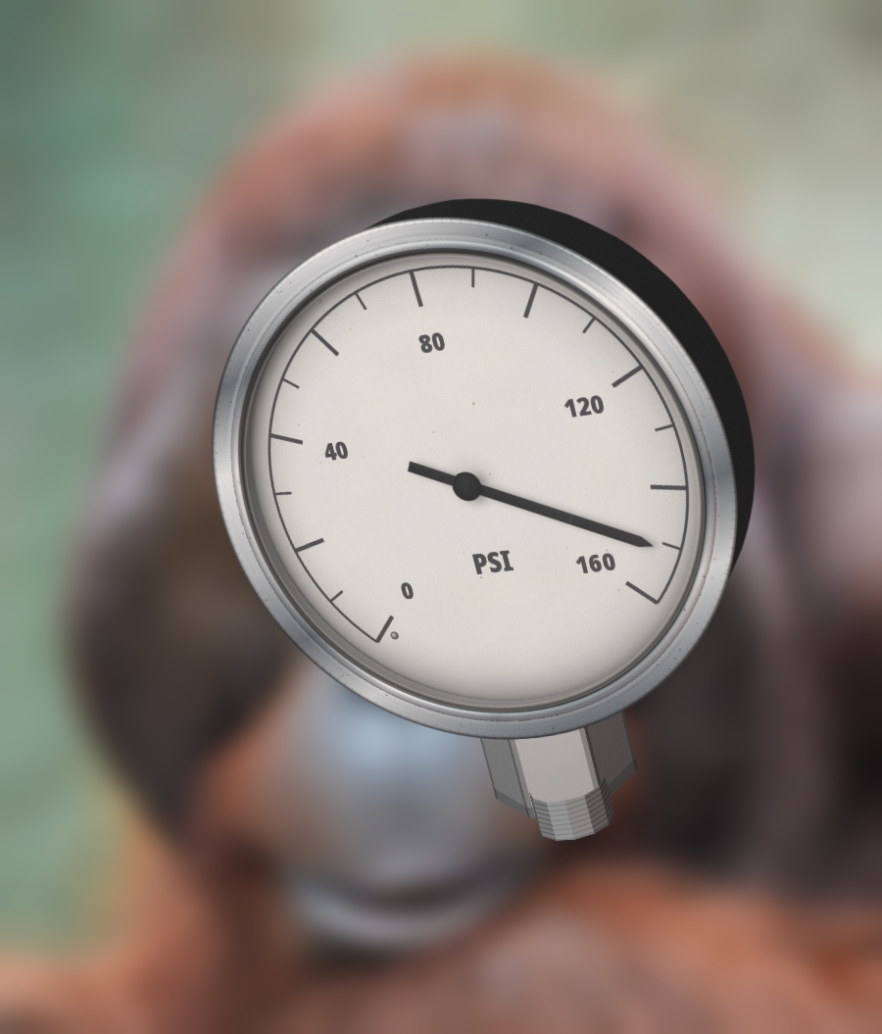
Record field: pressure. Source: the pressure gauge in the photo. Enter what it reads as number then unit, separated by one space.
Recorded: 150 psi
